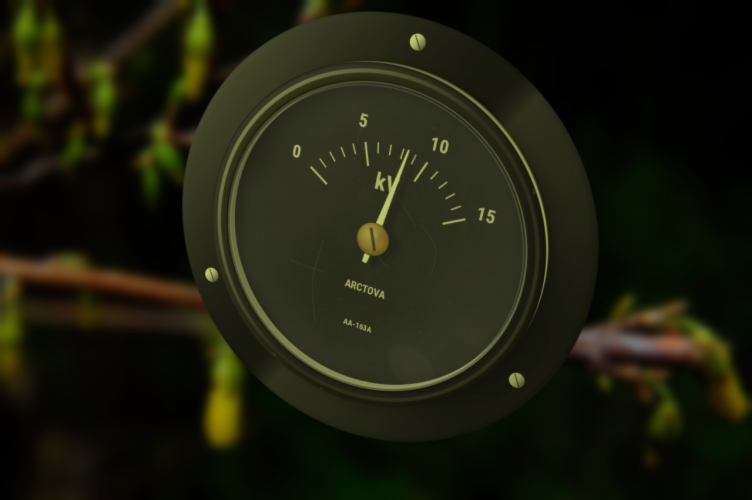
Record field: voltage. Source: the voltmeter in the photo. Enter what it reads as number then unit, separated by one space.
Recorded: 8.5 kV
